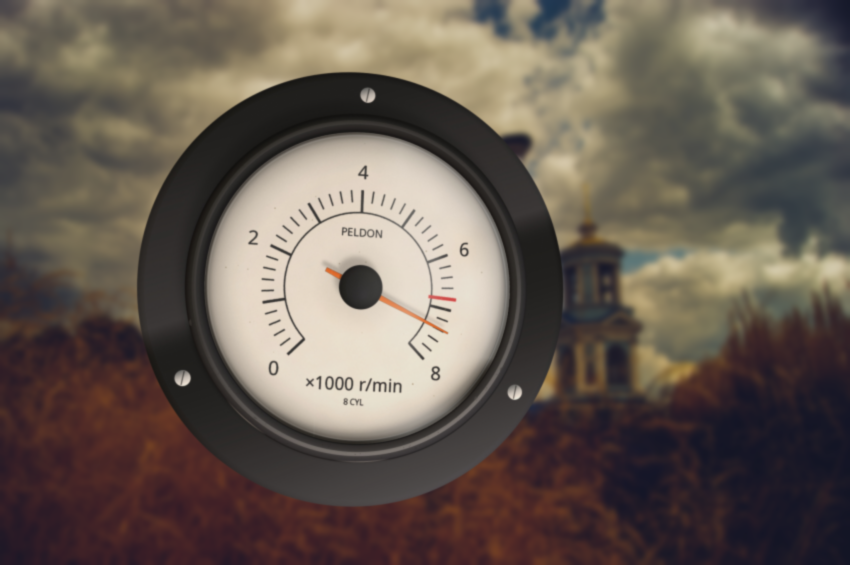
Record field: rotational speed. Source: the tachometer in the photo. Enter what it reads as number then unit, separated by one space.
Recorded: 7400 rpm
